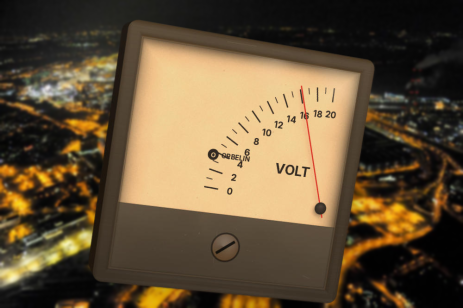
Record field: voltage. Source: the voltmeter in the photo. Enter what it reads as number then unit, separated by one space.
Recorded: 16 V
